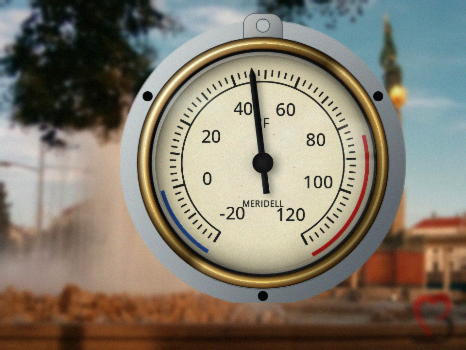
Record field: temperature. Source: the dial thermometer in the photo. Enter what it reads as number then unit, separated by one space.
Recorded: 46 °F
